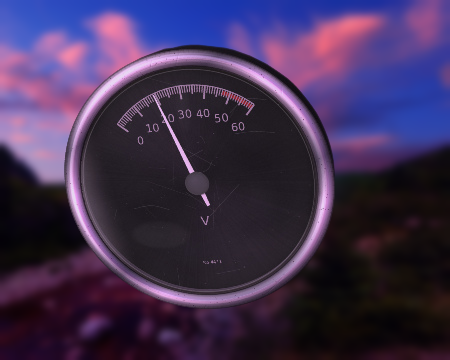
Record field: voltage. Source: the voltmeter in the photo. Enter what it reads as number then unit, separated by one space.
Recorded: 20 V
